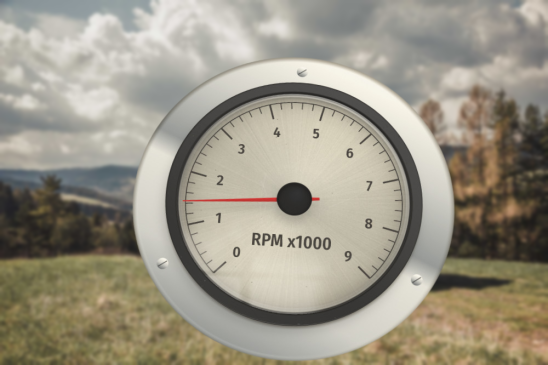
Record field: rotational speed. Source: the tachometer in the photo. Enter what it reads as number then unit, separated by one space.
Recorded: 1400 rpm
